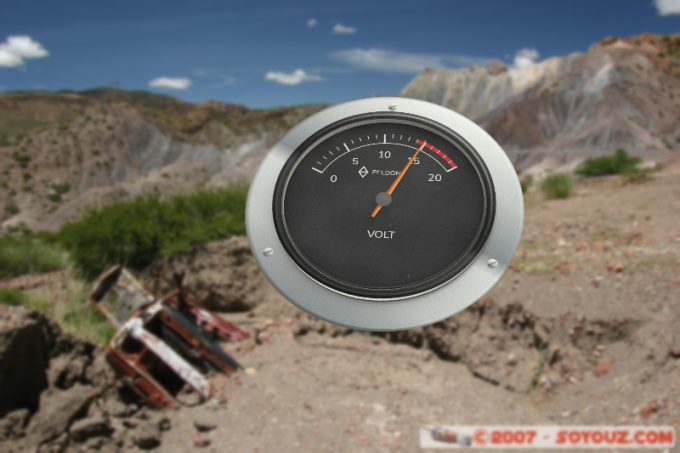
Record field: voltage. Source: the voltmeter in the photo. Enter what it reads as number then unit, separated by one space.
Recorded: 15 V
